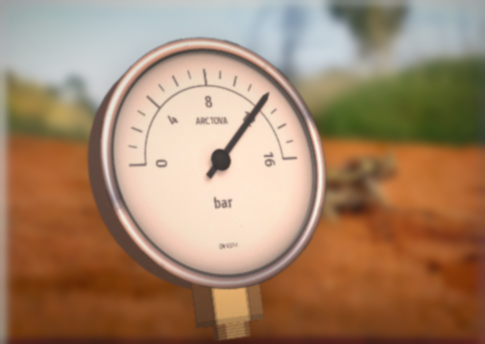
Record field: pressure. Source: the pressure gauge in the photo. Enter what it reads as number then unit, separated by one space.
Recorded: 12 bar
